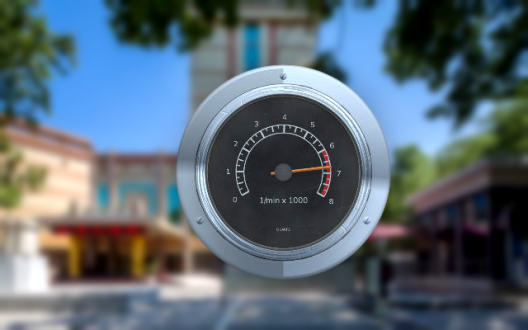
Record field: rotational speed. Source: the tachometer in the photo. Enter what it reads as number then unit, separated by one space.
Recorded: 6750 rpm
